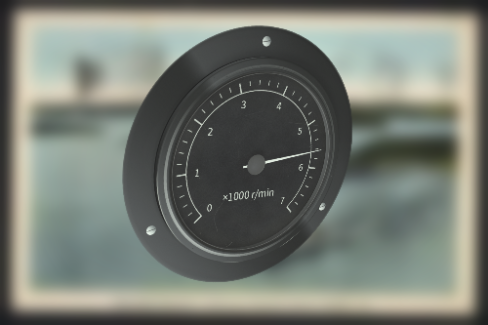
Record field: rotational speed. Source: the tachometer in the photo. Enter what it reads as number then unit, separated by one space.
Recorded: 5600 rpm
